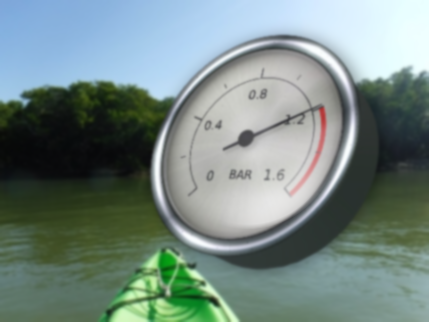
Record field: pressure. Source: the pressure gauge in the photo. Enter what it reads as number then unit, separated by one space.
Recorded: 1.2 bar
